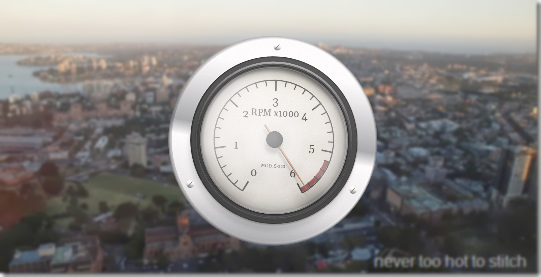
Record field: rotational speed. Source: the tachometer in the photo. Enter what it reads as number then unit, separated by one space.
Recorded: 5900 rpm
